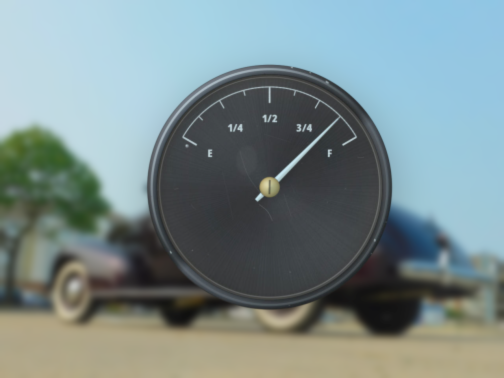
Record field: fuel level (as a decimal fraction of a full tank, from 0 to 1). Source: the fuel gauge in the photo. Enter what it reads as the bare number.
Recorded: 0.875
